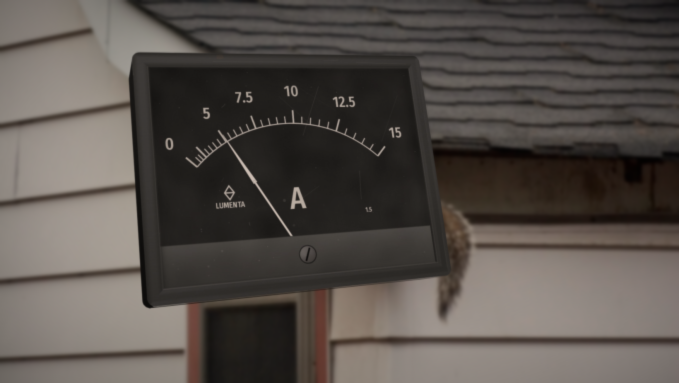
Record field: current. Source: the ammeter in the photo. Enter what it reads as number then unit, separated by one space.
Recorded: 5 A
